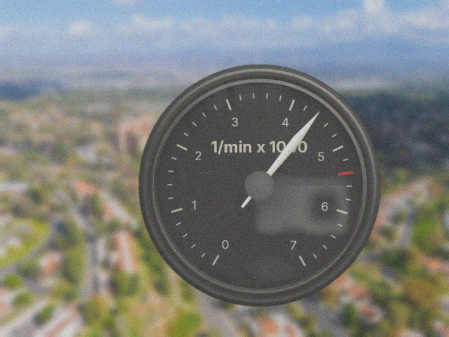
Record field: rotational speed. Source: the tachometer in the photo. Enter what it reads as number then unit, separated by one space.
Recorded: 4400 rpm
